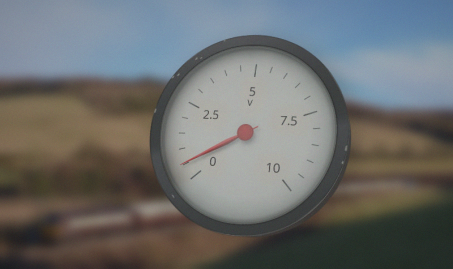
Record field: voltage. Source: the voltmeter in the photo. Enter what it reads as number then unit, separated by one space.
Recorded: 0.5 V
